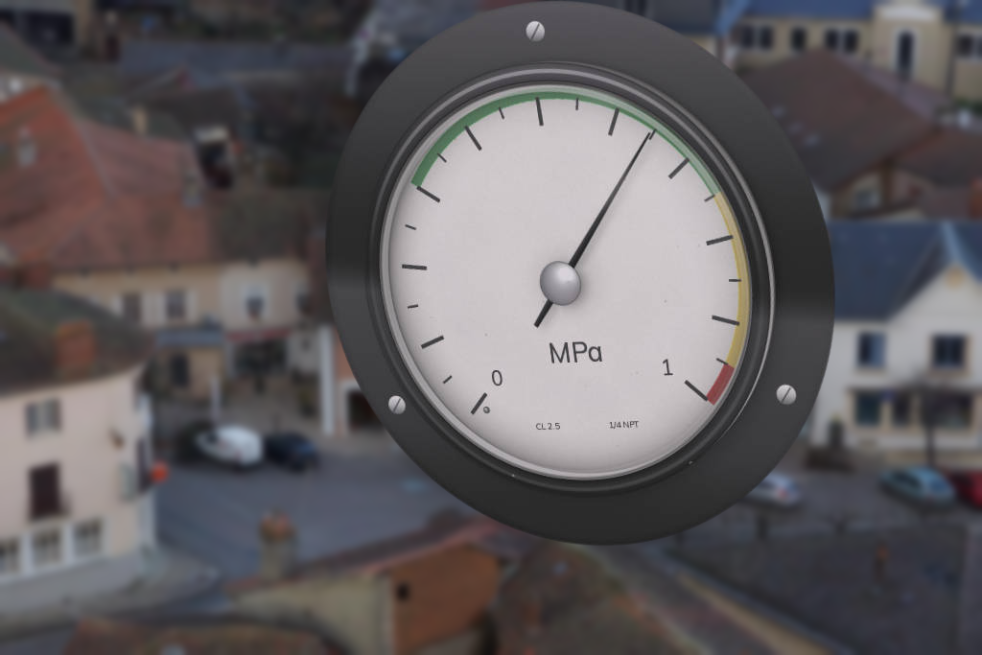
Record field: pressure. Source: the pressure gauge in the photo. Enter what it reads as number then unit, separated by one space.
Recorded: 0.65 MPa
